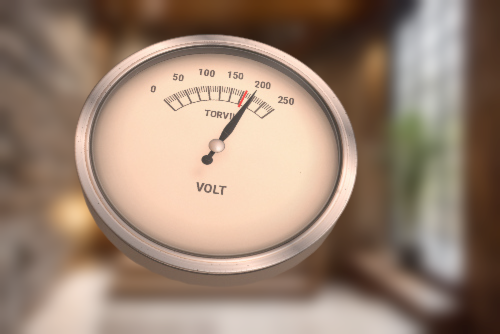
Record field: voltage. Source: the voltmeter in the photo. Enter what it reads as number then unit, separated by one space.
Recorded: 200 V
